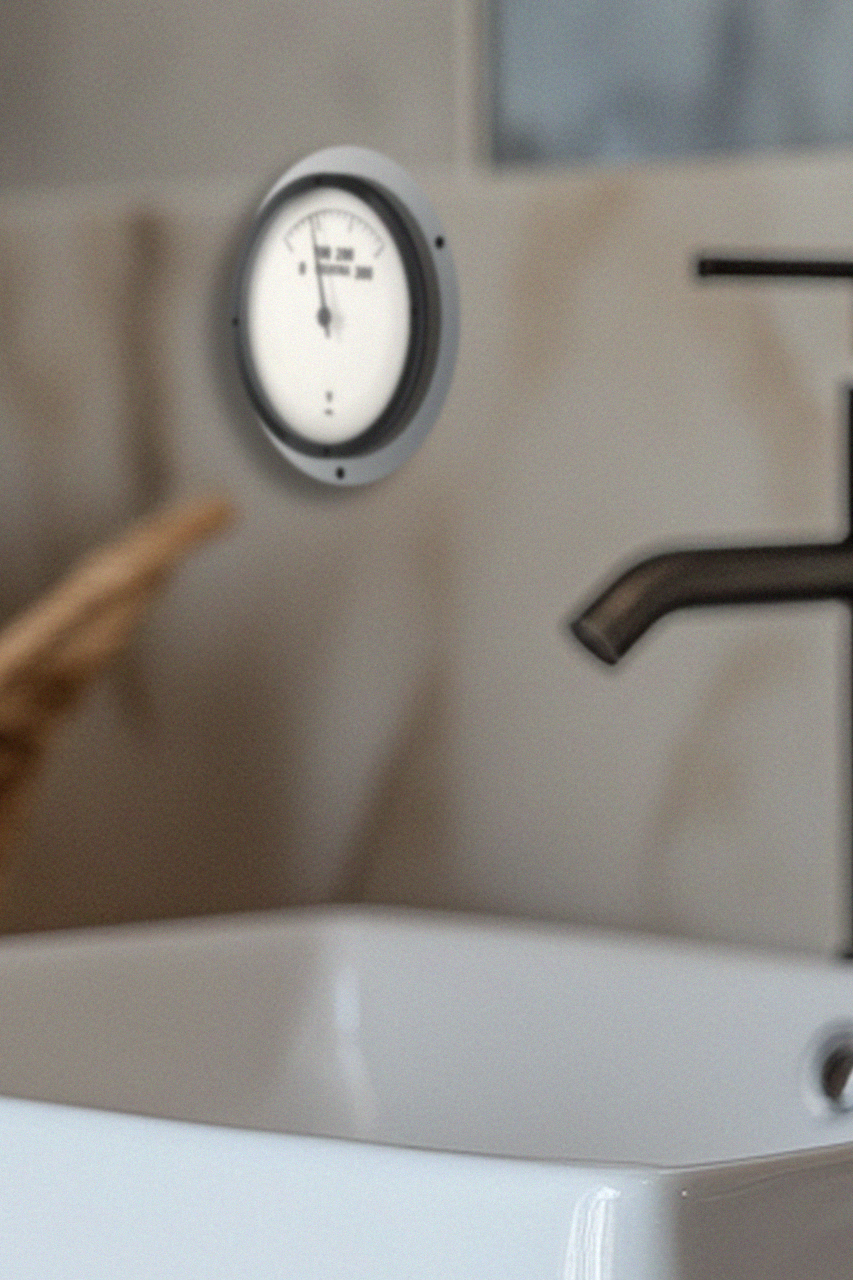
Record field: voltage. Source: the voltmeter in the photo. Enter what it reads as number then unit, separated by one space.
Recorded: 100 V
